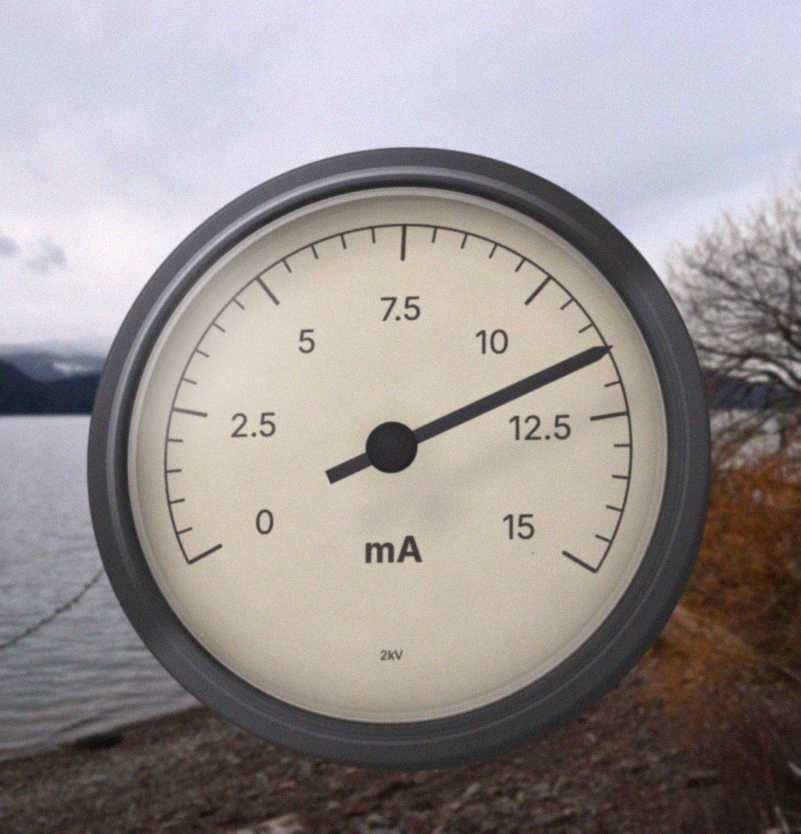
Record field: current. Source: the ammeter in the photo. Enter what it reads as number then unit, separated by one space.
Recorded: 11.5 mA
